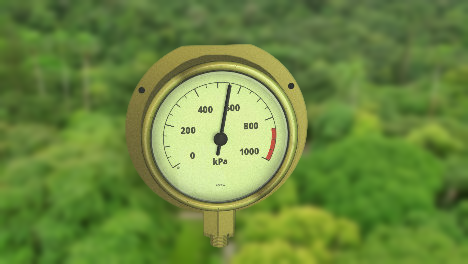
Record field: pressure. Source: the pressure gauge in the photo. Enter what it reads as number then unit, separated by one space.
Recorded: 550 kPa
